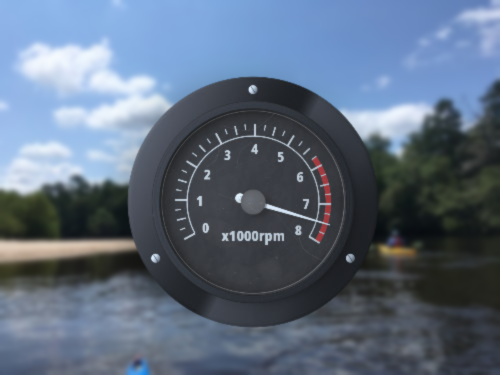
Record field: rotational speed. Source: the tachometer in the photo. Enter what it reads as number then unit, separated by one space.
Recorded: 7500 rpm
